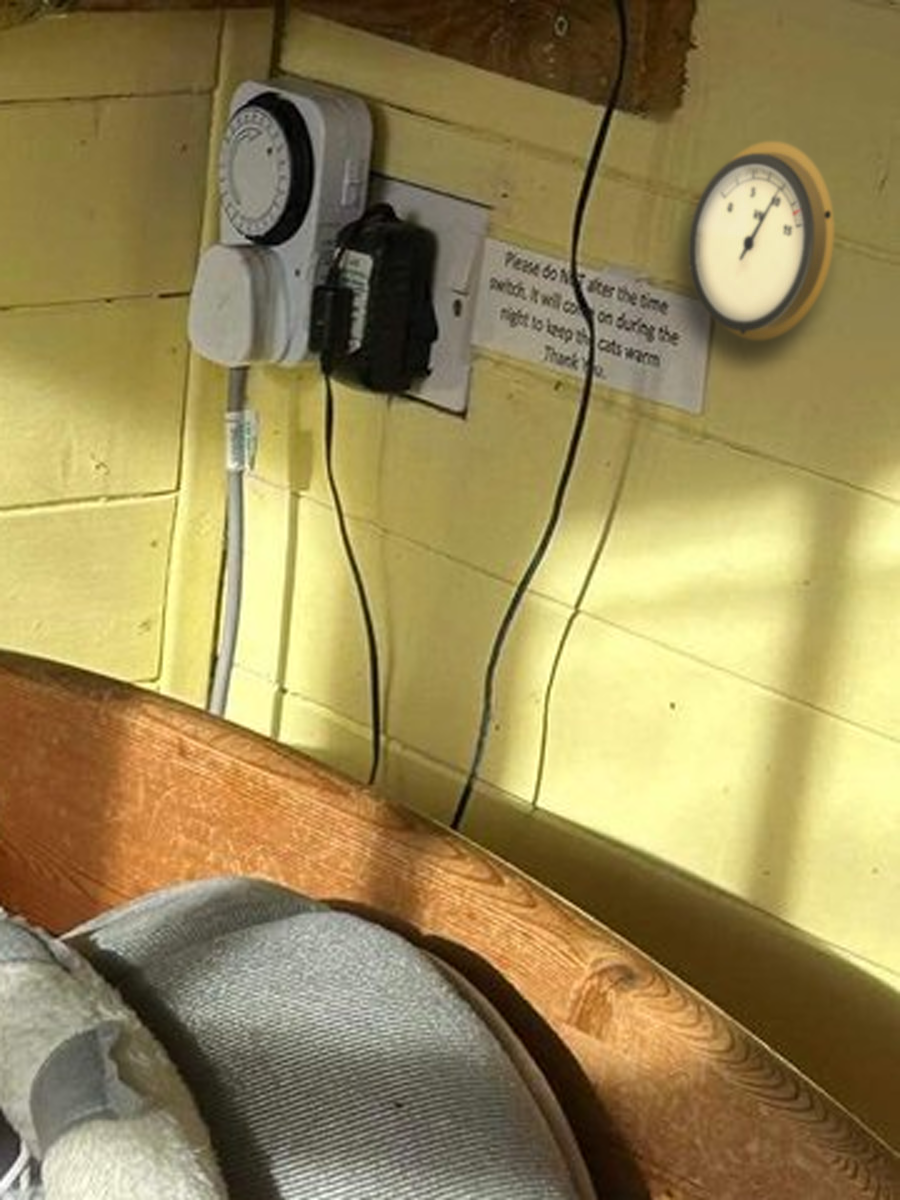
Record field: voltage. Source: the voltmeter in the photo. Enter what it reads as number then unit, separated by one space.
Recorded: 10 kV
